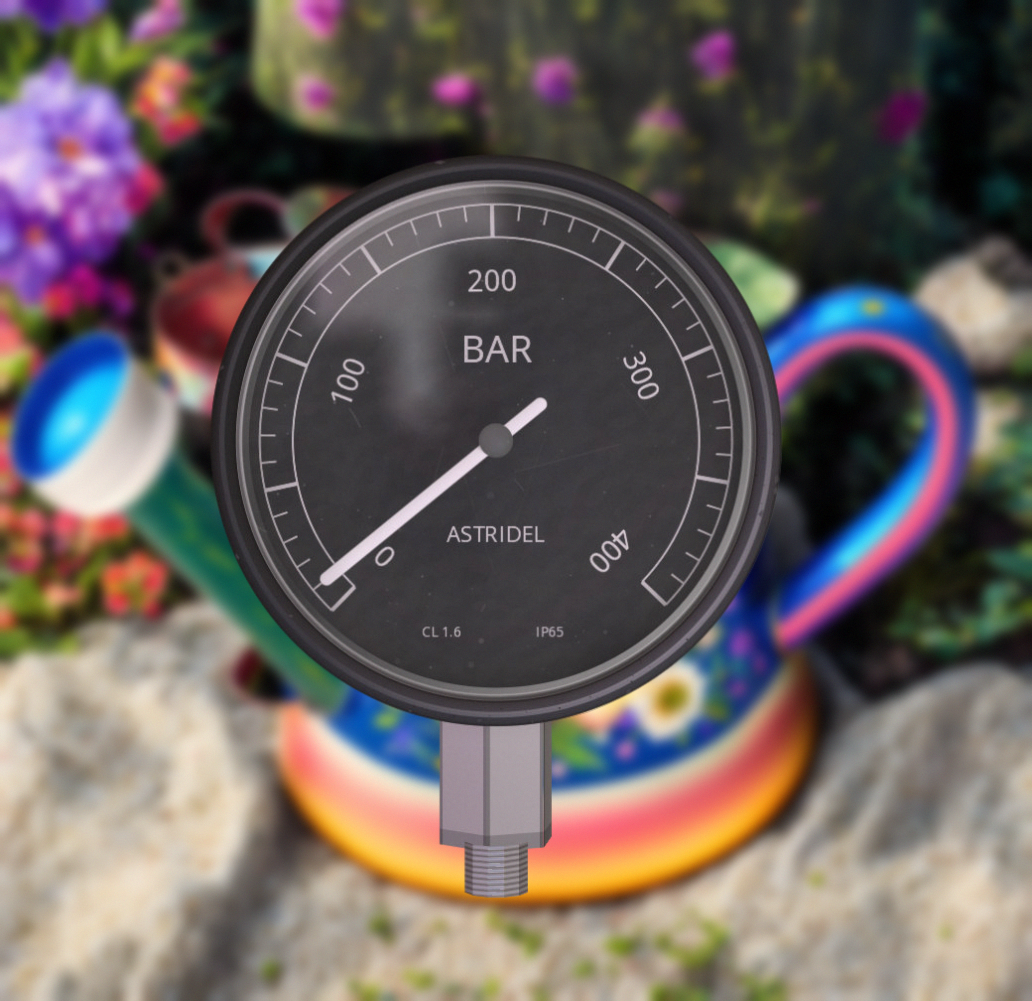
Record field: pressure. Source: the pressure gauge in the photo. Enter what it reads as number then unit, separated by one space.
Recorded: 10 bar
